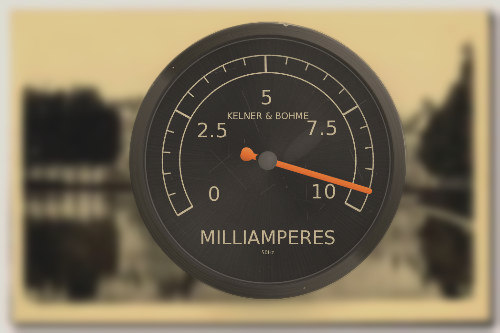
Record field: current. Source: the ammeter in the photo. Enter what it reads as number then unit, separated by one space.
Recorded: 9.5 mA
